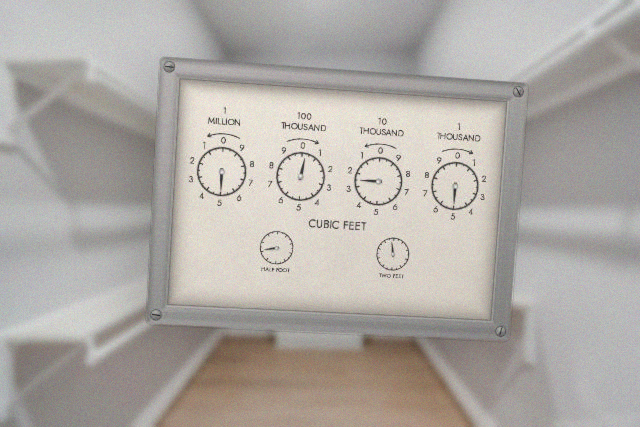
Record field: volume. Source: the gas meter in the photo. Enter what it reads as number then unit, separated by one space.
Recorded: 502500 ft³
